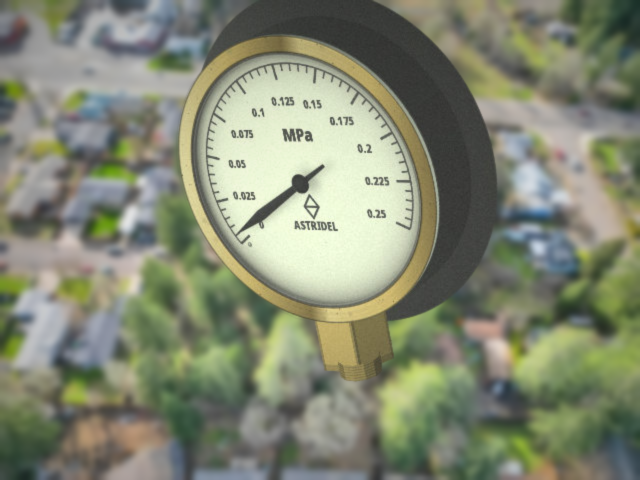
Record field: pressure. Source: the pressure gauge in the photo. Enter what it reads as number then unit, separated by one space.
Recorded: 0.005 MPa
